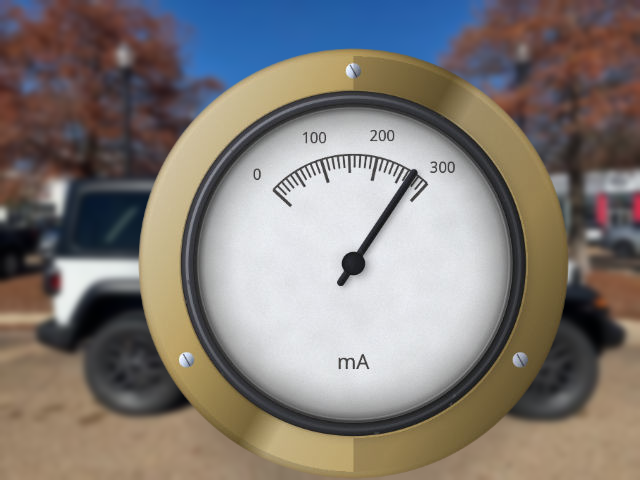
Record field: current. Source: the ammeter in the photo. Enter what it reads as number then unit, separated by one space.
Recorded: 270 mA
